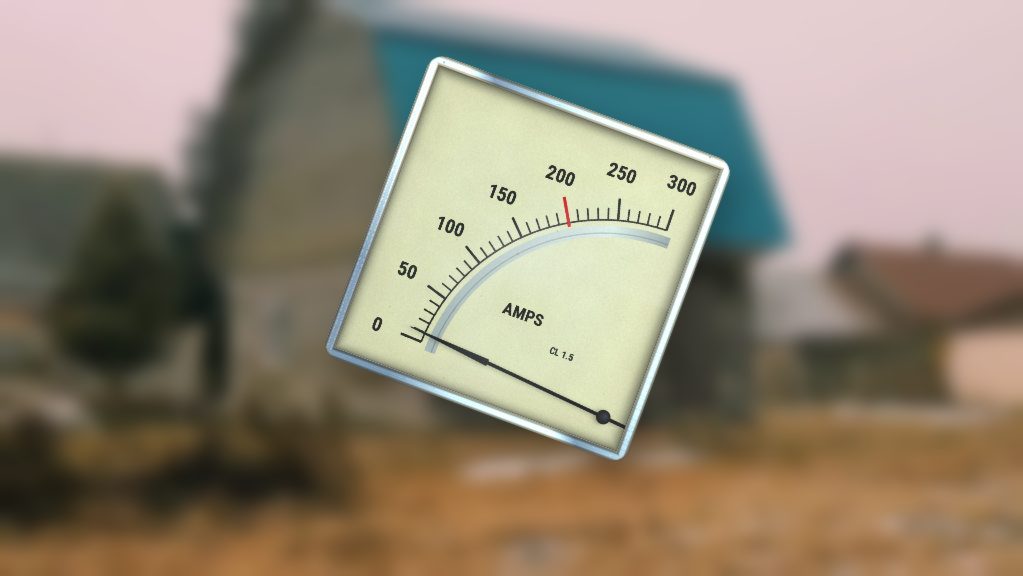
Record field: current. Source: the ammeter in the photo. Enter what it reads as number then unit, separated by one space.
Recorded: 10 A
